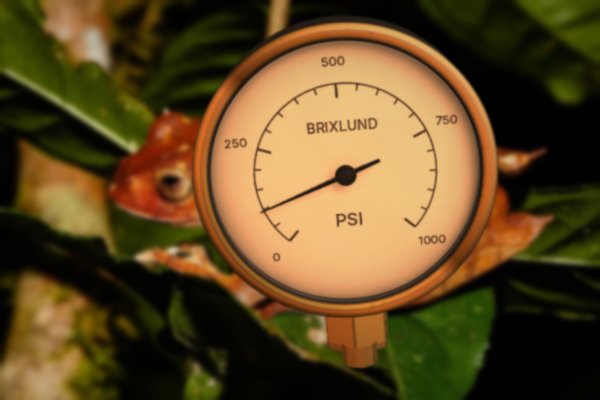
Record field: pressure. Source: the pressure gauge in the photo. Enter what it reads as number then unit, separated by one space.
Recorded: 100 psi
